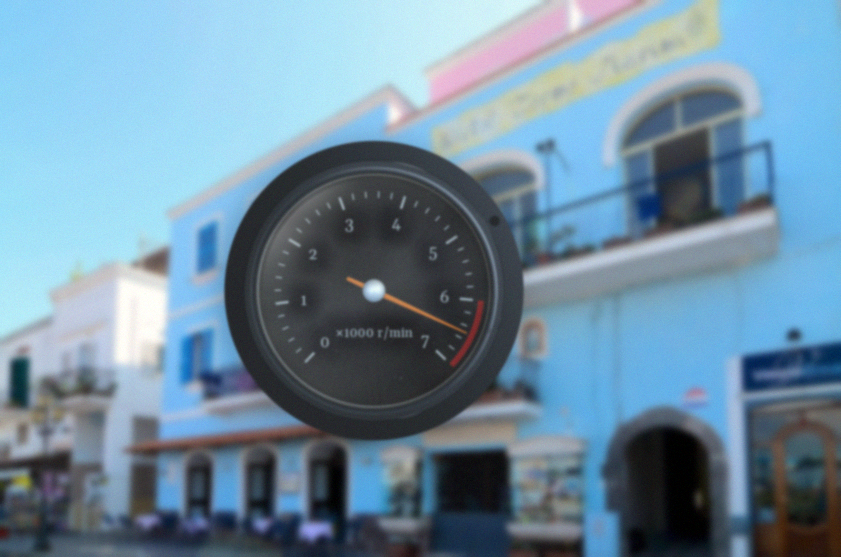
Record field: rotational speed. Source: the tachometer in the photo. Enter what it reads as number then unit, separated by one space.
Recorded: 6500 rpm
